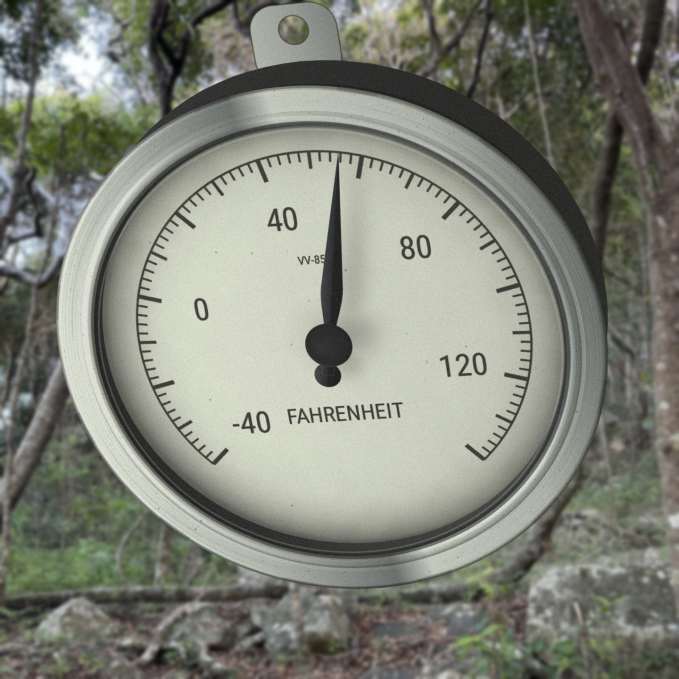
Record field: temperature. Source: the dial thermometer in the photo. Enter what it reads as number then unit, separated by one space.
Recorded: 56 °F
